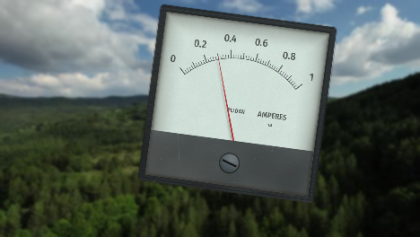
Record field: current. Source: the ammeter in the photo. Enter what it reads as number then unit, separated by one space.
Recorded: 0.3 A
